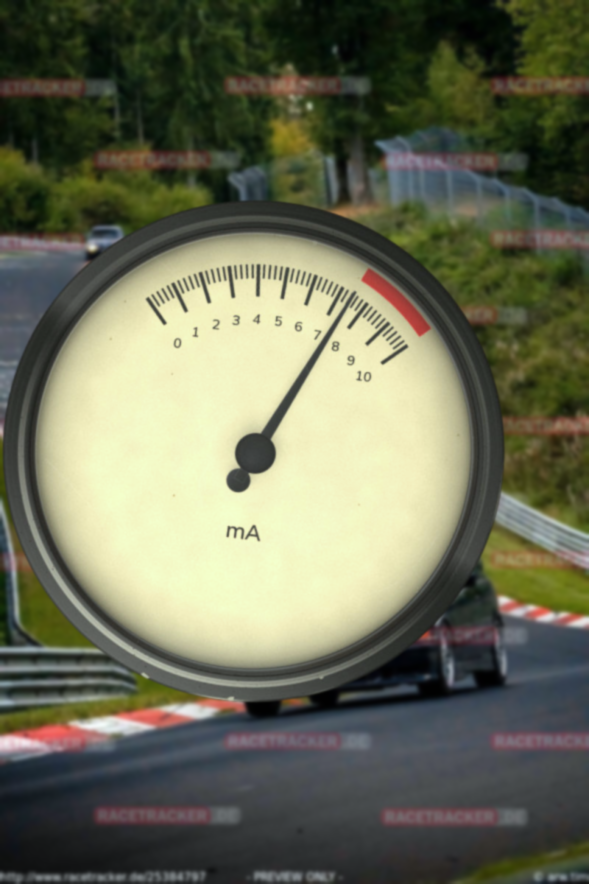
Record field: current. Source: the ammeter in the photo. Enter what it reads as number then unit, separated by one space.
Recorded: 7.4 mA
